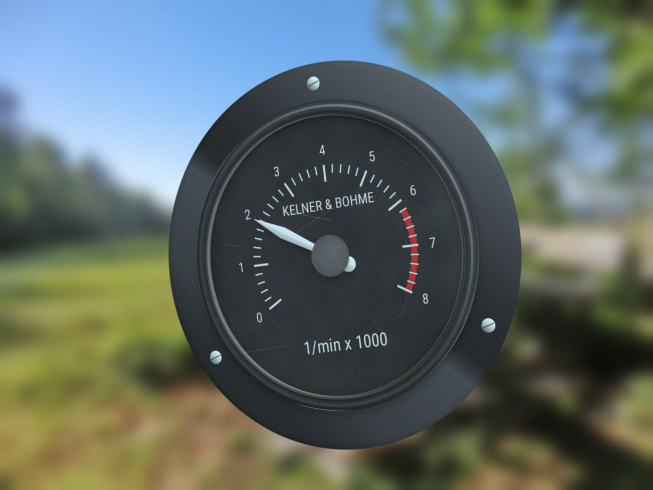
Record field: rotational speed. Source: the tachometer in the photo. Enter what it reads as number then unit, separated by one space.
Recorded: 2000 rpm
